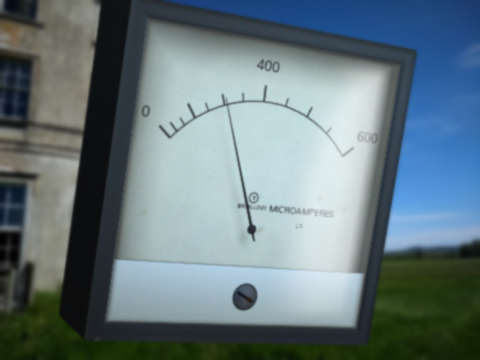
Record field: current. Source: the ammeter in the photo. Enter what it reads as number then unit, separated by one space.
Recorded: 300 µA
